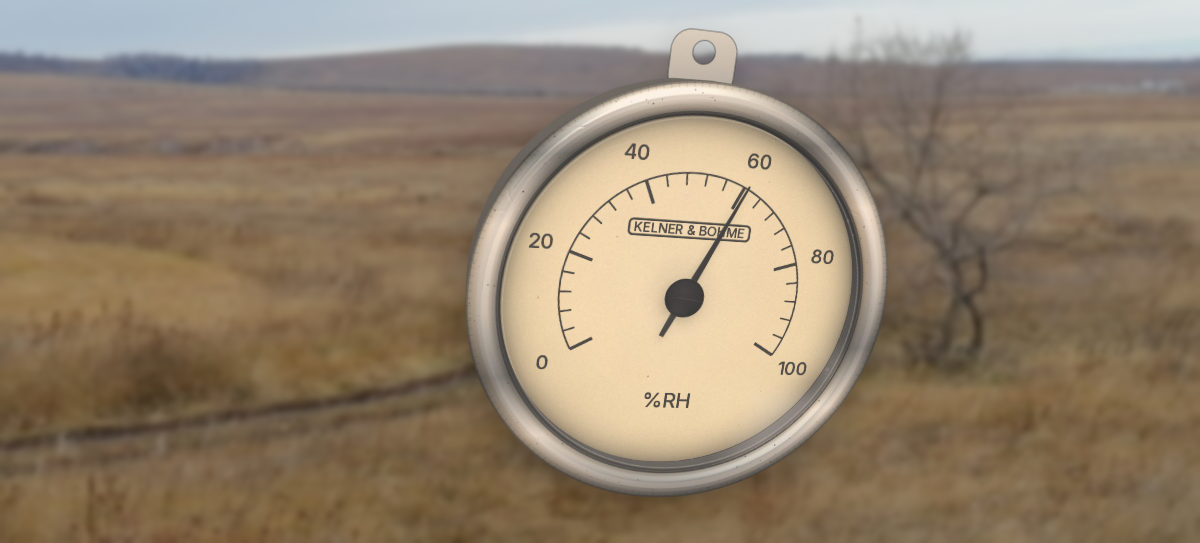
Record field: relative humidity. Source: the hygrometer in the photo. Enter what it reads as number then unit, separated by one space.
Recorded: 60 %
